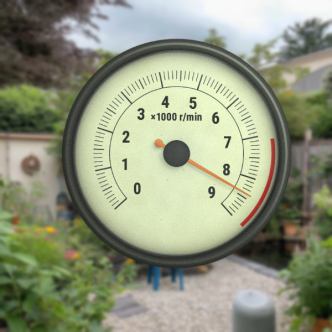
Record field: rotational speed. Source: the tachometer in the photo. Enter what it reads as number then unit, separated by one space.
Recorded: 8400 rpm
